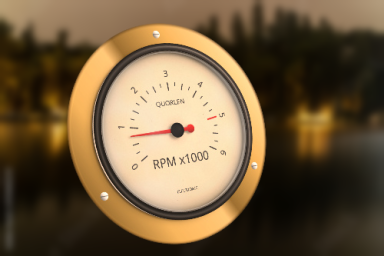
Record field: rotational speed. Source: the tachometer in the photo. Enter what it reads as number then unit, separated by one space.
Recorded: 750 rpm
